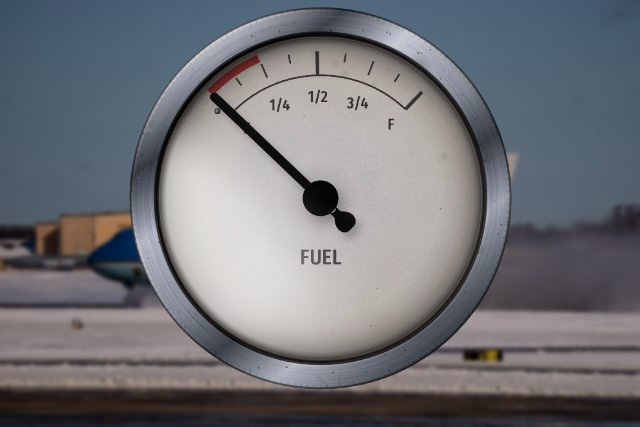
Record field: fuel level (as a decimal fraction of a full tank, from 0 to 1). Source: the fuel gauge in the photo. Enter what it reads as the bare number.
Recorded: 0
